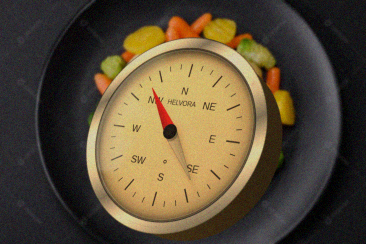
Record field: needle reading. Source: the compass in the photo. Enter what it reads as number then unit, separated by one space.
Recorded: 320 °
